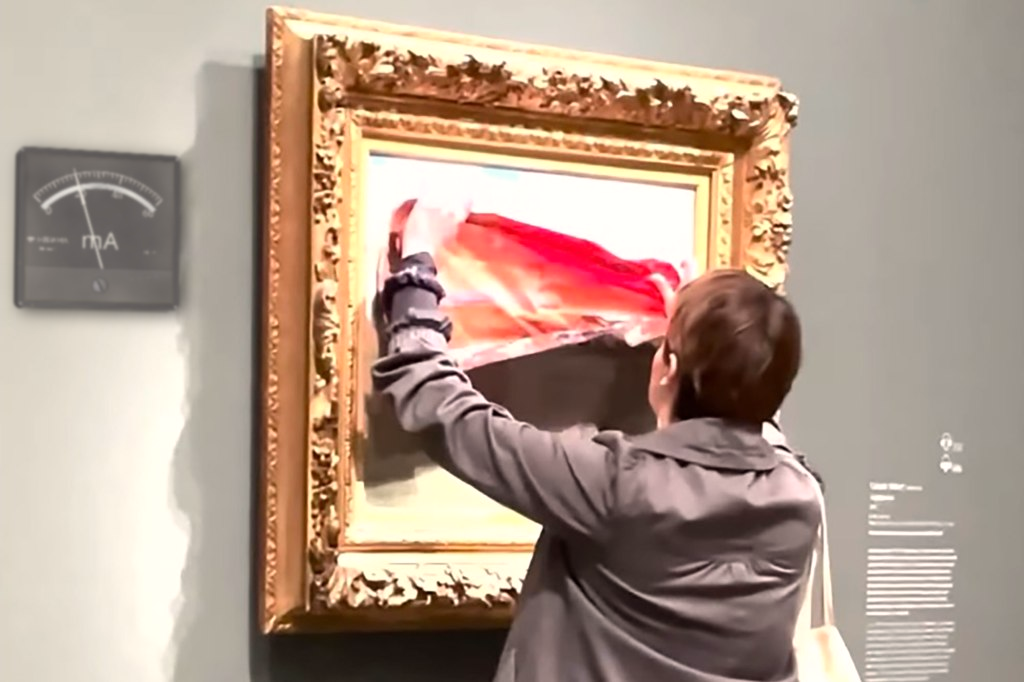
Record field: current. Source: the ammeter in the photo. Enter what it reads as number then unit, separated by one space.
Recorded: 20 mA
